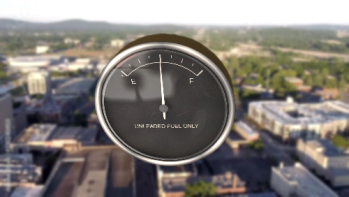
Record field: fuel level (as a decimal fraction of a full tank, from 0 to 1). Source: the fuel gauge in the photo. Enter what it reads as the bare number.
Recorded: 0.5
